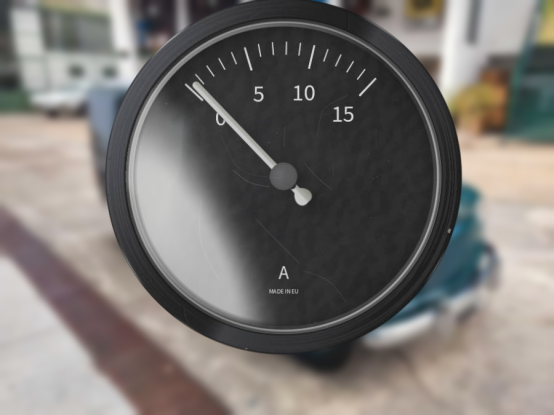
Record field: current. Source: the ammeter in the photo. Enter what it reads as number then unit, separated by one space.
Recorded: 0.5 A
